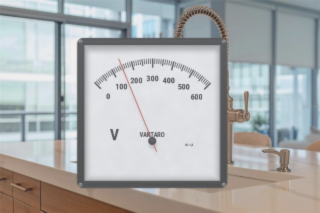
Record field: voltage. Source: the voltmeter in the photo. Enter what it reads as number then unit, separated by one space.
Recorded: 150 V
